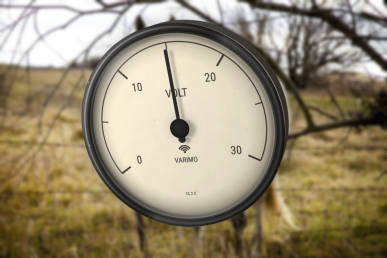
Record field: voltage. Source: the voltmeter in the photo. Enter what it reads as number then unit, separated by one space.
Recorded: 15 V
